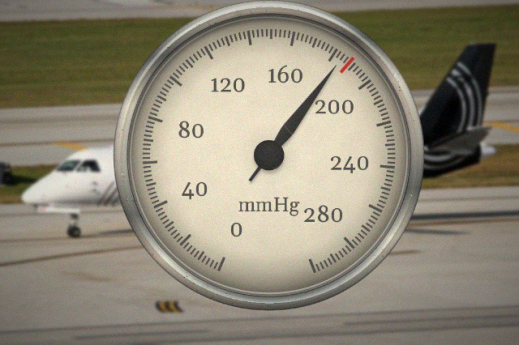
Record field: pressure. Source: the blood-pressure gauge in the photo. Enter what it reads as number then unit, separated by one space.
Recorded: 184 mmHg
